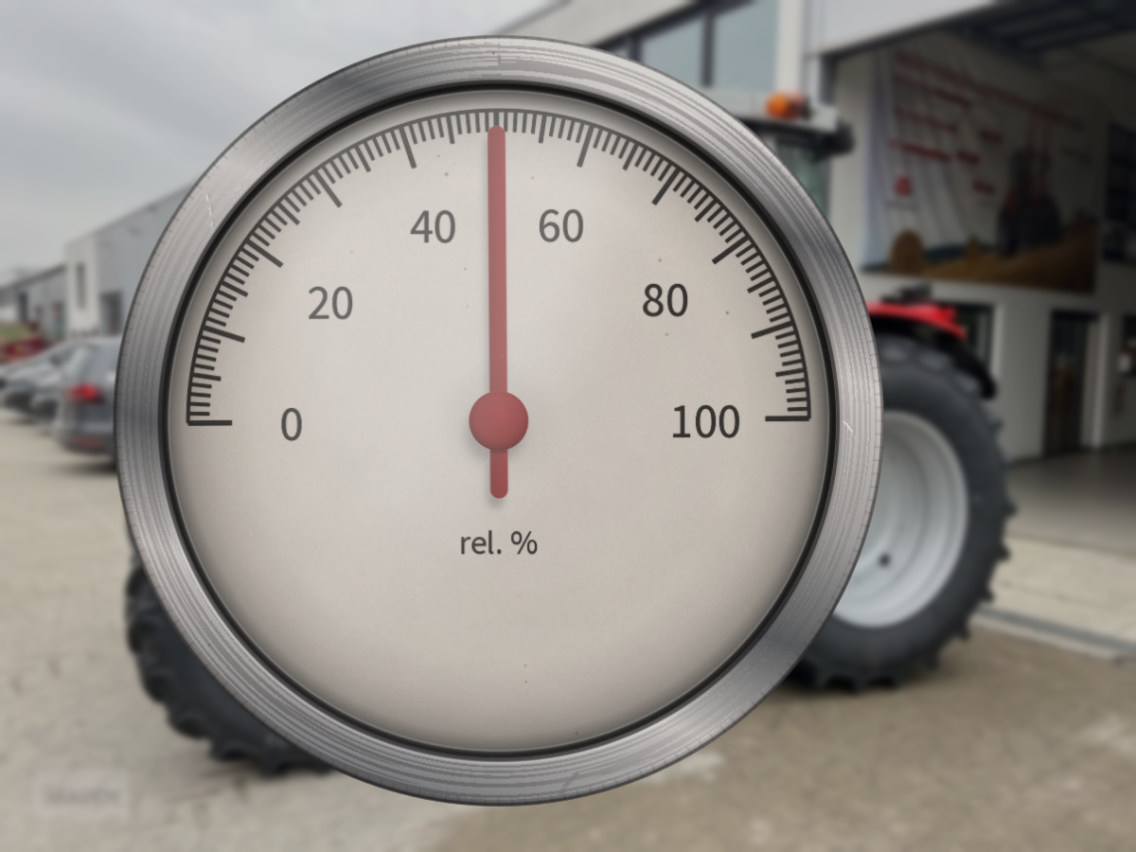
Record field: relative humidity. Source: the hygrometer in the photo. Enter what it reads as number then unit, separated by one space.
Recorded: 50 %
